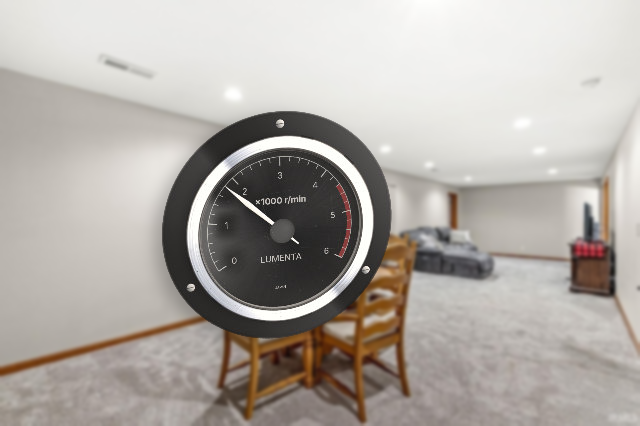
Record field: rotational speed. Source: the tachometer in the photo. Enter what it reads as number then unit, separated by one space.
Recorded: 1800 rpm
